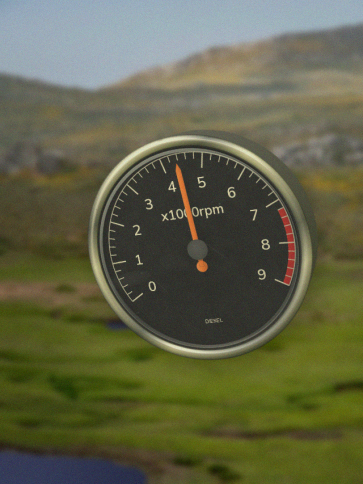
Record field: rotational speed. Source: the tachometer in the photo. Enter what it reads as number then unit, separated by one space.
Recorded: 4400 rpm
